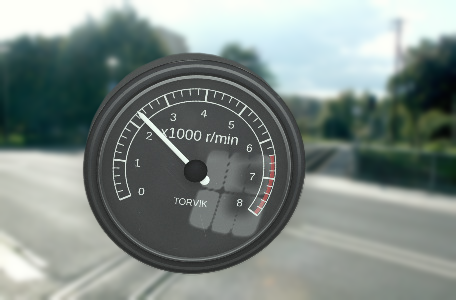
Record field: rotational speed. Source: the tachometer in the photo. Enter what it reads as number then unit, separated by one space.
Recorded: 2300 rpm
